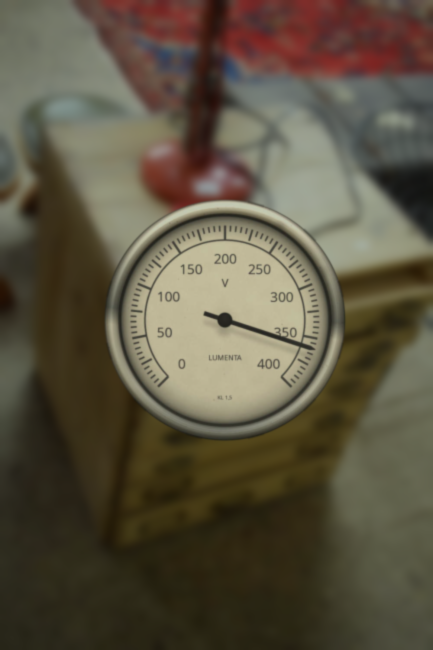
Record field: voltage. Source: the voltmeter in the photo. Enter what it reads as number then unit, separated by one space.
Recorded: 360 V
